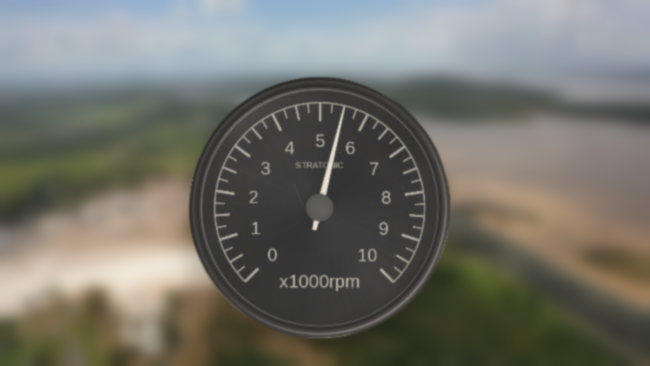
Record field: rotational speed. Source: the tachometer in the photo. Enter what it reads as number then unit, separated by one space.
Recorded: 5500 rpm
